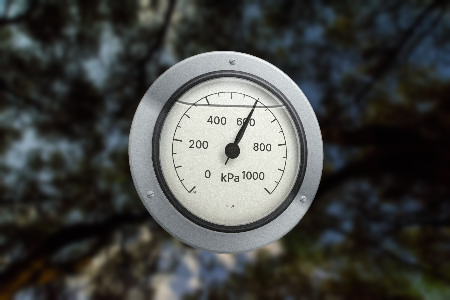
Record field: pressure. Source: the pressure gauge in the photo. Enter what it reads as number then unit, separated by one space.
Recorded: 600 kPa
